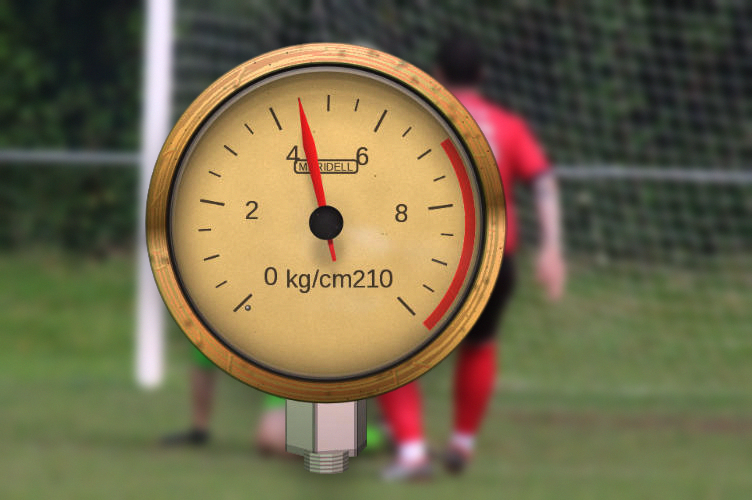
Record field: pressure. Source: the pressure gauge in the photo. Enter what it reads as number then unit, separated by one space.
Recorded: 4.5 kg/cm²
